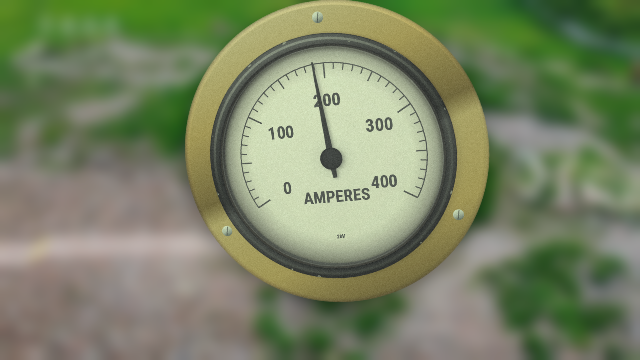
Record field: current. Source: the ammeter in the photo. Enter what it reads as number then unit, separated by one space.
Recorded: 190 A
